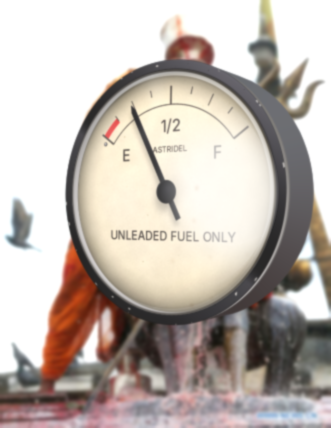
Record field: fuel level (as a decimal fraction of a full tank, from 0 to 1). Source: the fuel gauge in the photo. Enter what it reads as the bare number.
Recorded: 0.25
